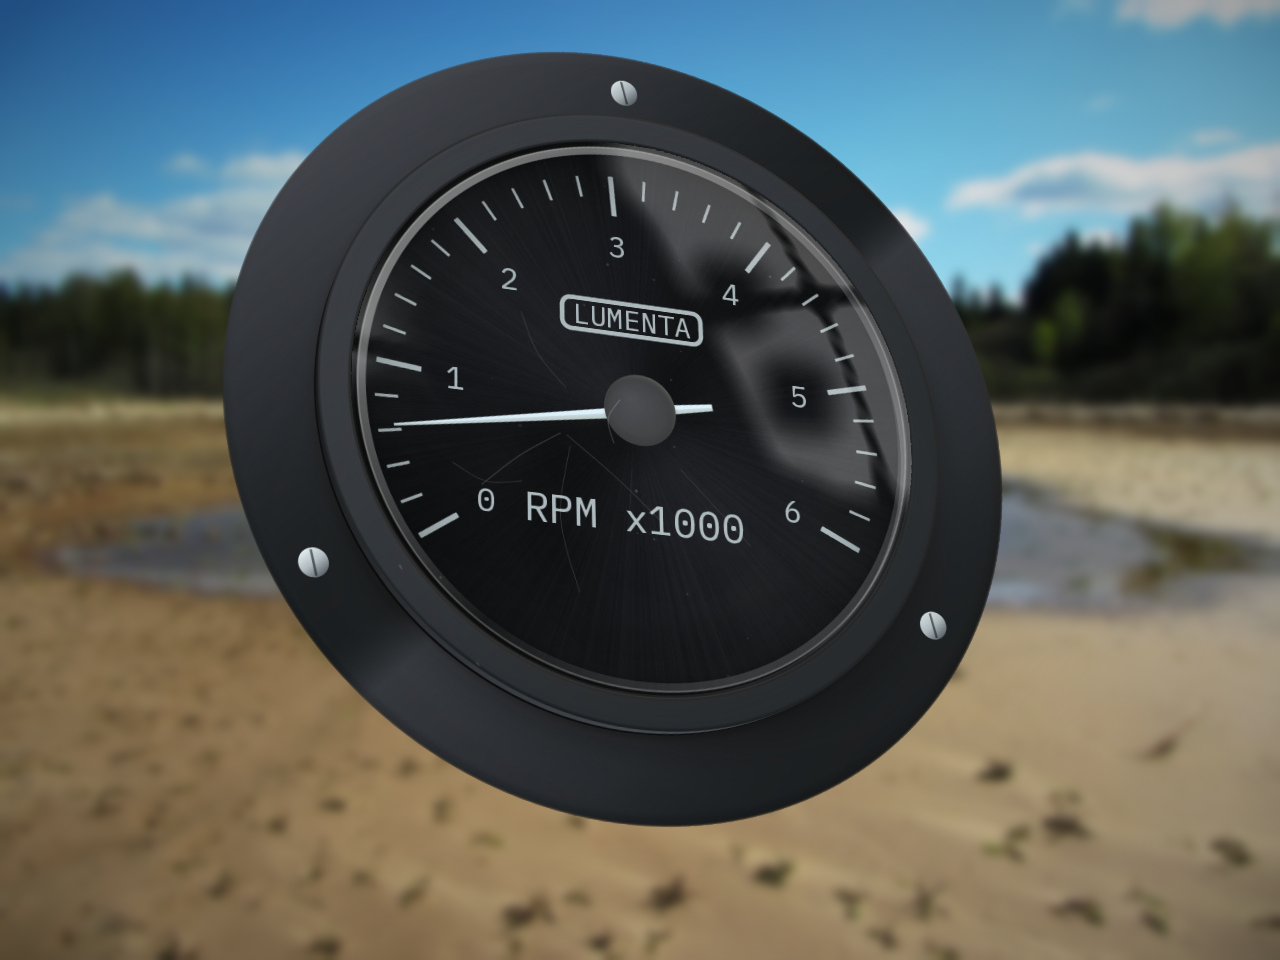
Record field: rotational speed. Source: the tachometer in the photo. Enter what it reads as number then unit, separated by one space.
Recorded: 600 rpm
